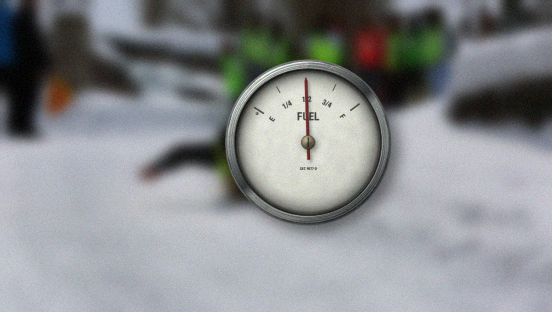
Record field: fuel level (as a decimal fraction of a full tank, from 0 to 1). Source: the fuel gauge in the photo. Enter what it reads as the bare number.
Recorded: 0.5
